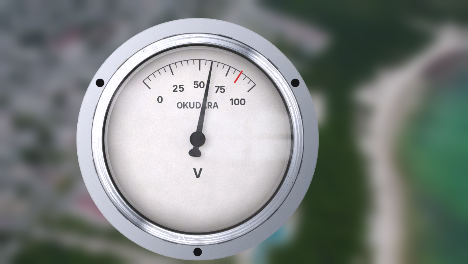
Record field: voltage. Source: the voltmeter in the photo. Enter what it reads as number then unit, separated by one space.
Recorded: 60 V
